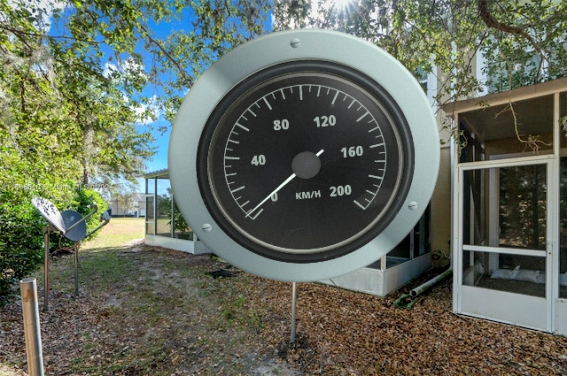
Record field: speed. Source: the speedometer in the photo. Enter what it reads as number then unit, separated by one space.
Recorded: 5 km/h
